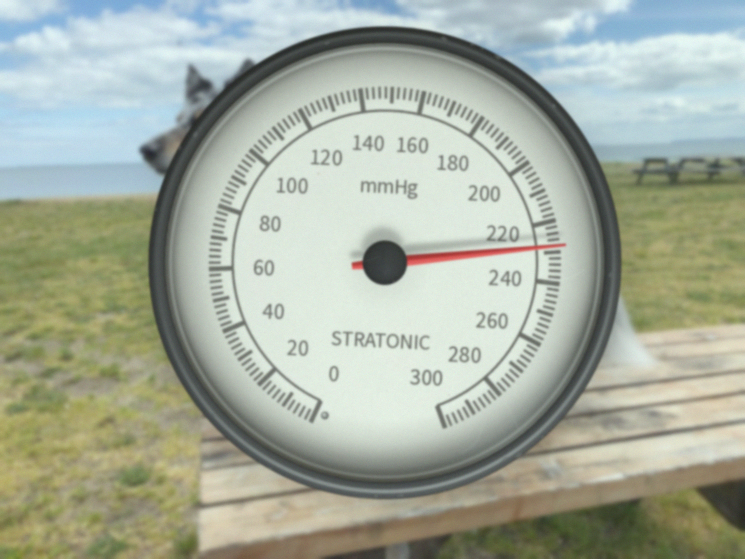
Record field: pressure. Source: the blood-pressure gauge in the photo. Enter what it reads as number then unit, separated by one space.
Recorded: 228 mmHg
